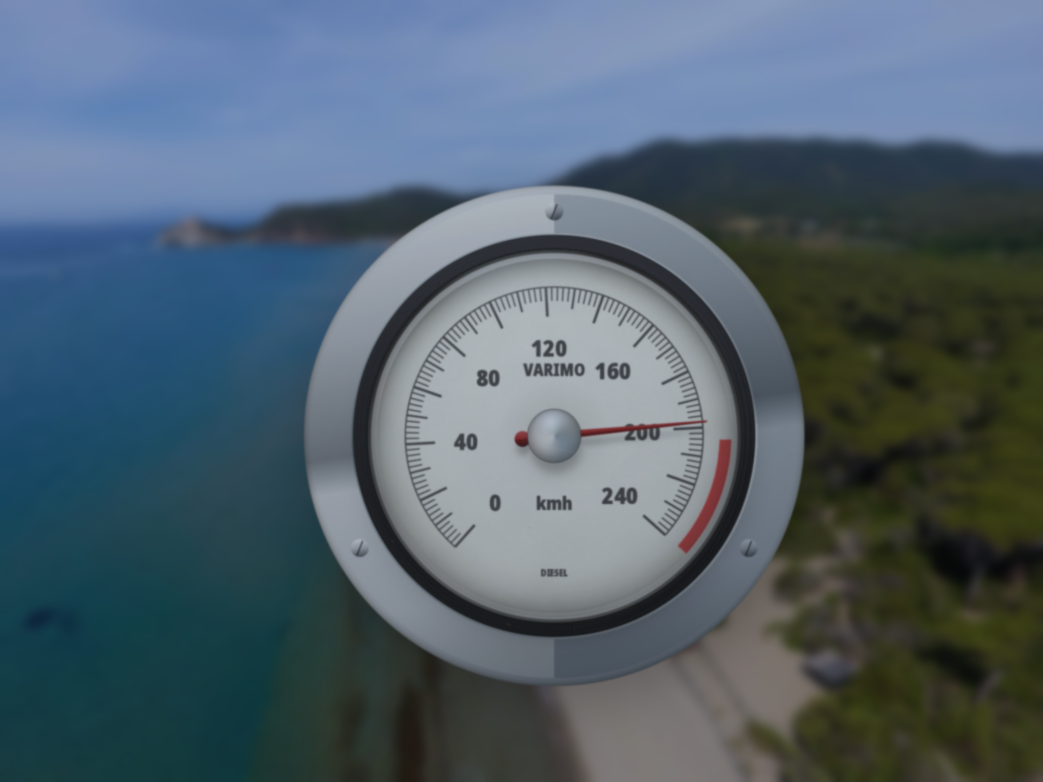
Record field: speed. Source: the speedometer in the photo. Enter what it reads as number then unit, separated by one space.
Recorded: 198 km/h
